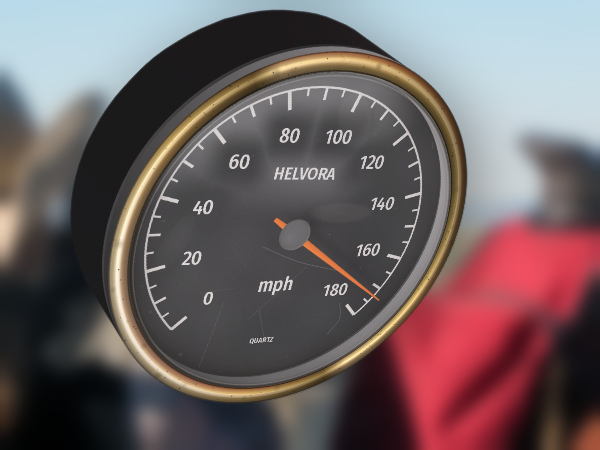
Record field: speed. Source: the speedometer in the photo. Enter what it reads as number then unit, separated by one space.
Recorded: 172.5 mph
